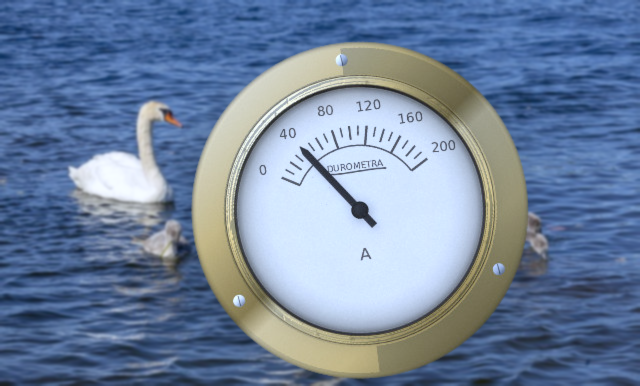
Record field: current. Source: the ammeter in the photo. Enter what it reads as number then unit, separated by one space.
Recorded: 40 A
